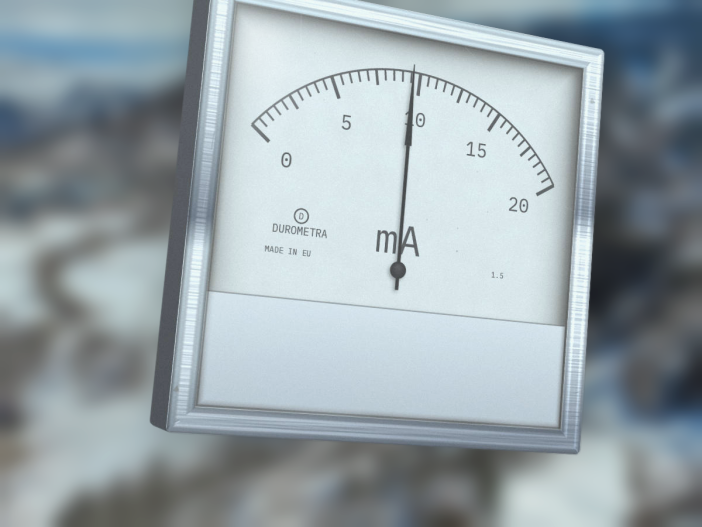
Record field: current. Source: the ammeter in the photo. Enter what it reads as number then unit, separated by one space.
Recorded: 9.5 mA
